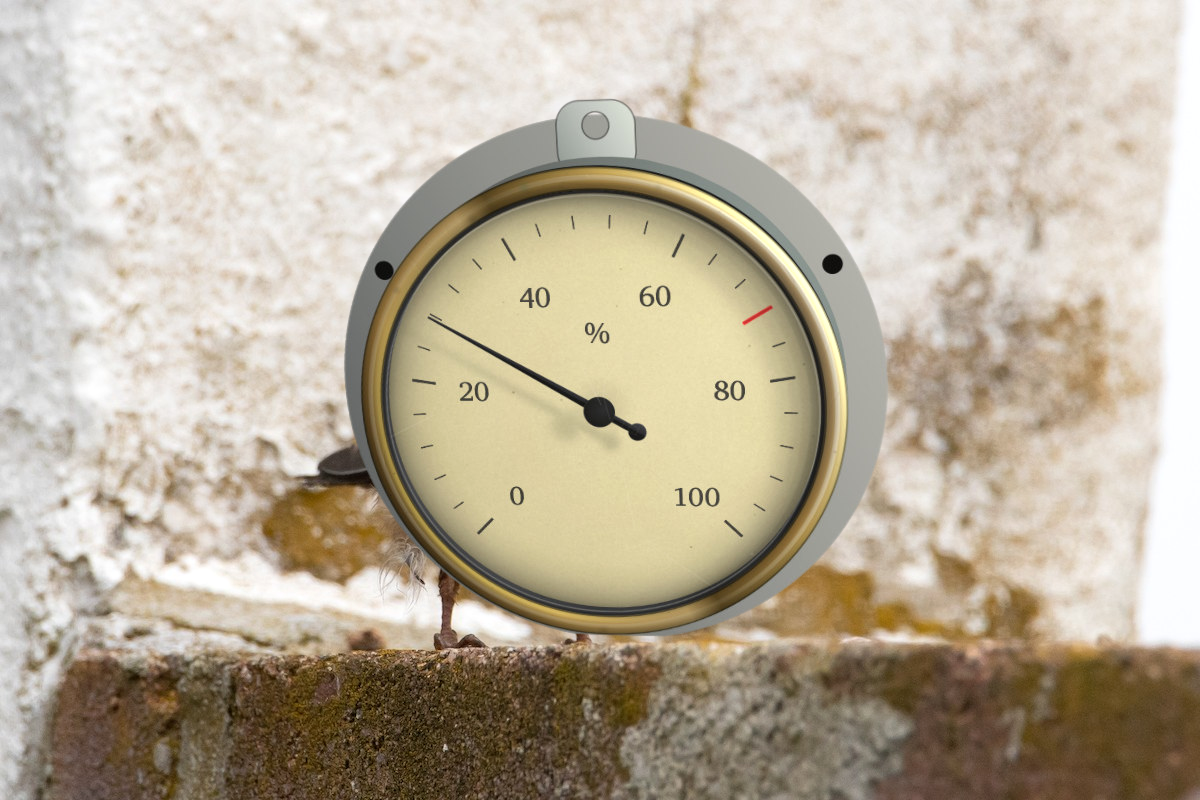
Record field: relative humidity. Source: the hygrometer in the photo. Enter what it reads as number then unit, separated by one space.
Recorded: 28 %
